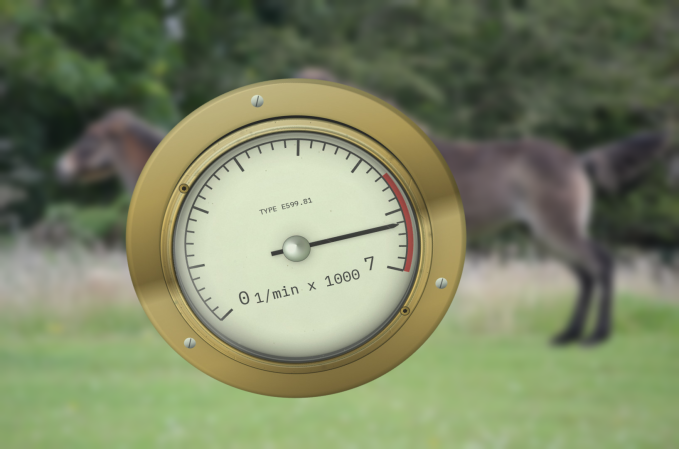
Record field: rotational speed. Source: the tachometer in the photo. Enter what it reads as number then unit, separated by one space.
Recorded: 6200 rpm
